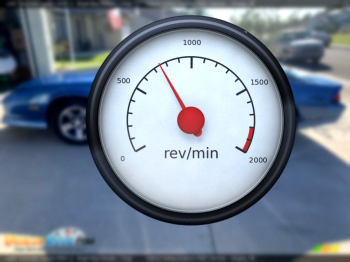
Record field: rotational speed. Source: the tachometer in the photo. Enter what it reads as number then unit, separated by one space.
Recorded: 750 rpm
